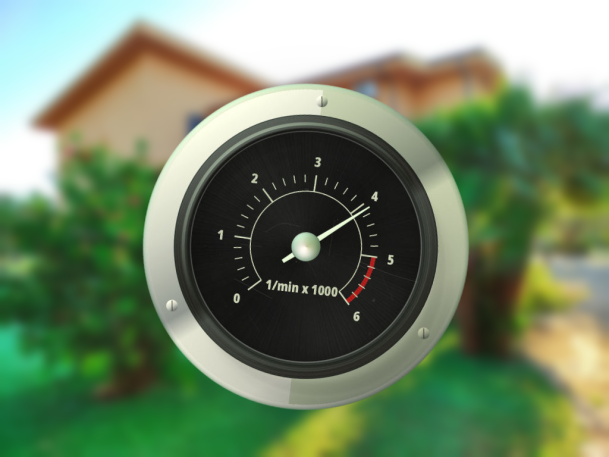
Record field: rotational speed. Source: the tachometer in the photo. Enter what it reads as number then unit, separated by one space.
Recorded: 4100 rpm
